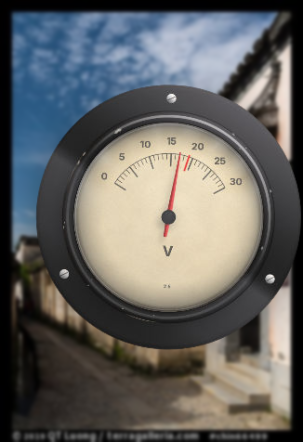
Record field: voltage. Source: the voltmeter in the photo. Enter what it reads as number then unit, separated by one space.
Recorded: 17 V
